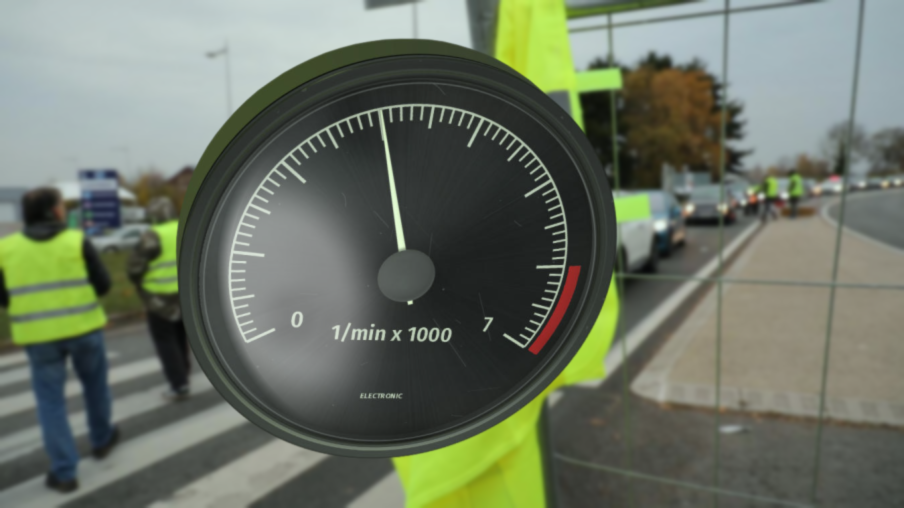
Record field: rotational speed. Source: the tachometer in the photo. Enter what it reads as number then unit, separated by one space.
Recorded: 3000 rpm
